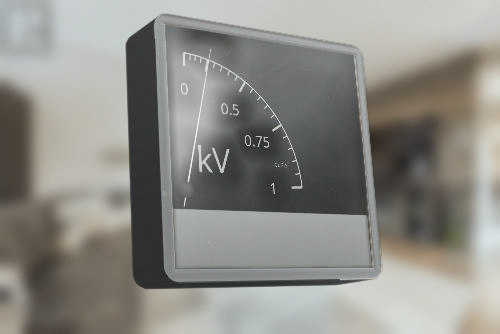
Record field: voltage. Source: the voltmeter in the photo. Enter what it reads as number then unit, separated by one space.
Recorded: 0.25 kV
